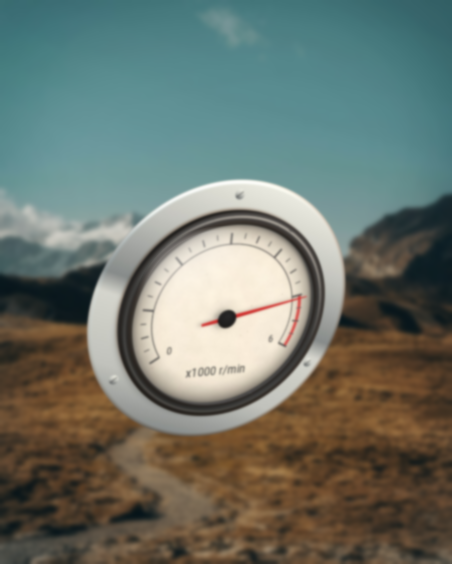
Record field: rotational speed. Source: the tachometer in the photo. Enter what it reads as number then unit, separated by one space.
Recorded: 5000 rpm
